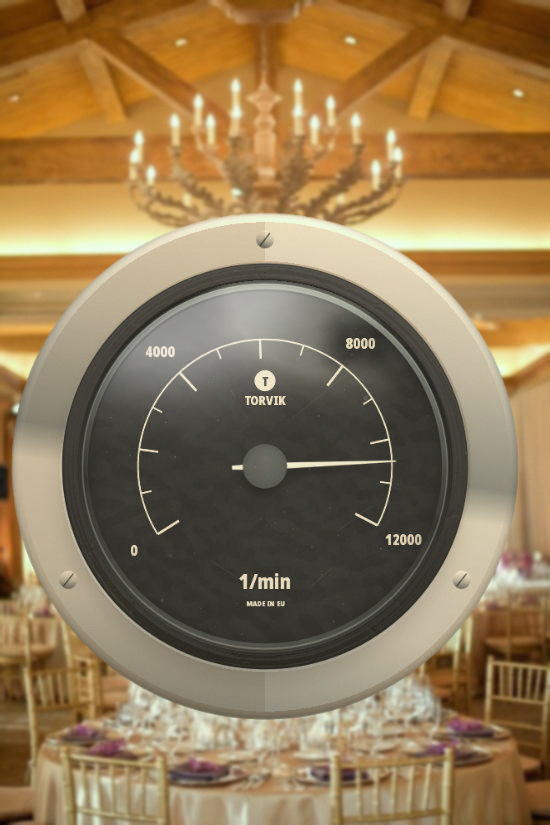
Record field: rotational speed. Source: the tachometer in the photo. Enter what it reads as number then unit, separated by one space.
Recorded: 10500 rpm
